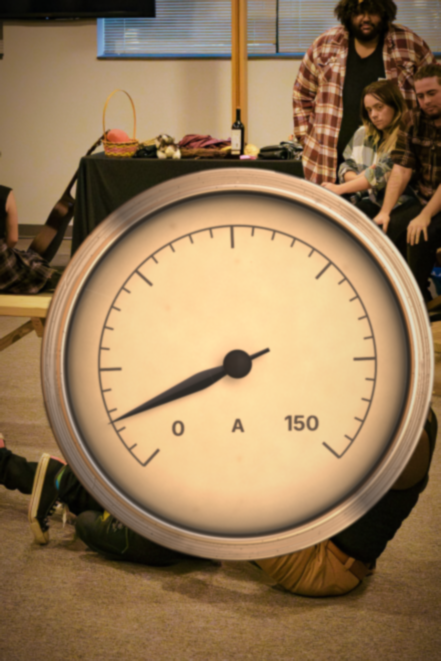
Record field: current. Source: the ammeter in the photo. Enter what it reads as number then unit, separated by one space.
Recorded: 12.5 A
